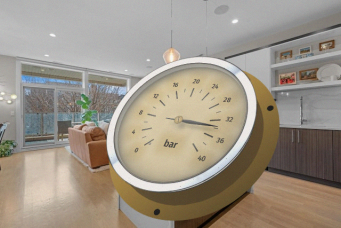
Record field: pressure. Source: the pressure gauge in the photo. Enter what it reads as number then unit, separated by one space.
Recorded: 34 bar
